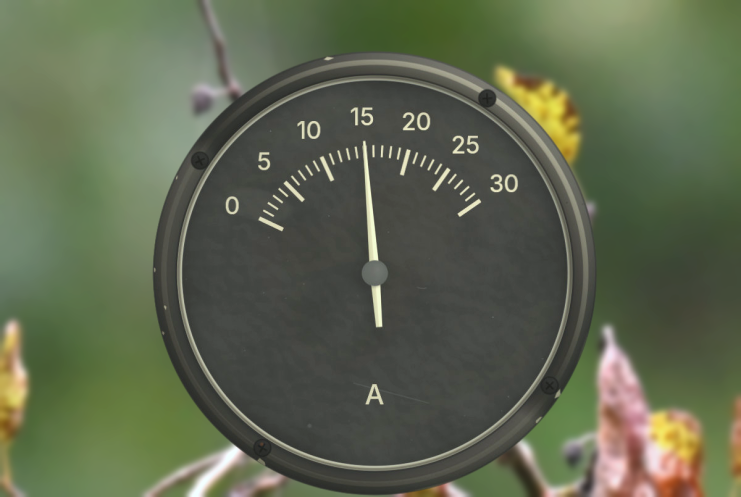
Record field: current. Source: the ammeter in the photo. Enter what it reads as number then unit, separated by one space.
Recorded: 15 A
